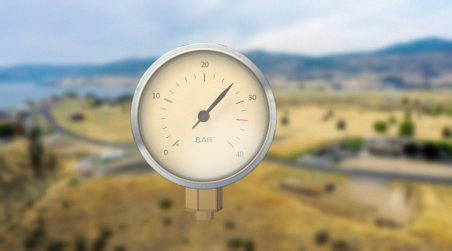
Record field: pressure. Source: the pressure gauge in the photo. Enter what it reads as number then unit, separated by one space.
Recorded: 26 bar
